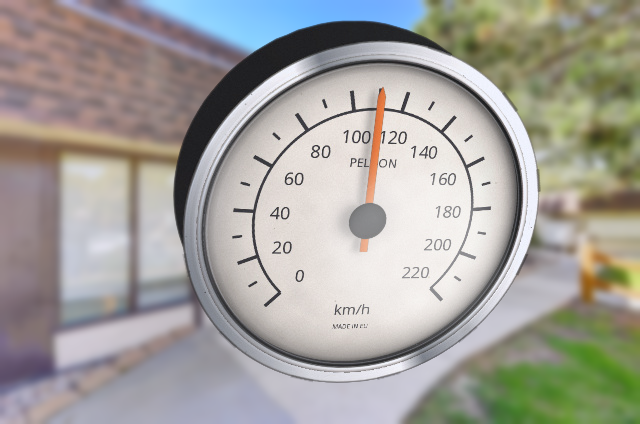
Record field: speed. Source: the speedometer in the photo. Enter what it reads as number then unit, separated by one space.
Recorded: 110 km/h
